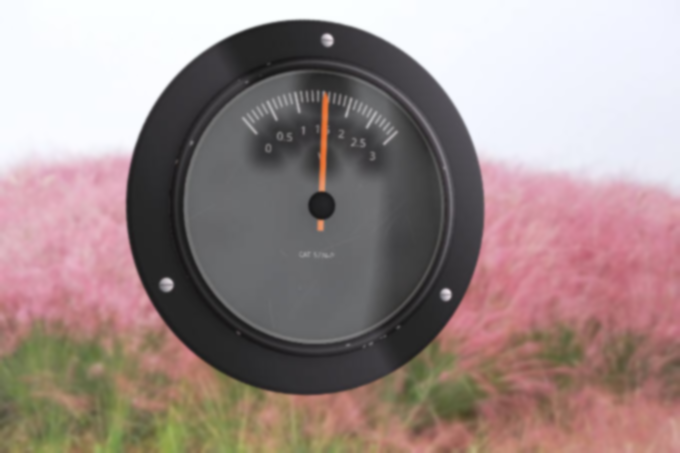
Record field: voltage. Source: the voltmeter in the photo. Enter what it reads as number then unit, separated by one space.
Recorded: 1.5 V
